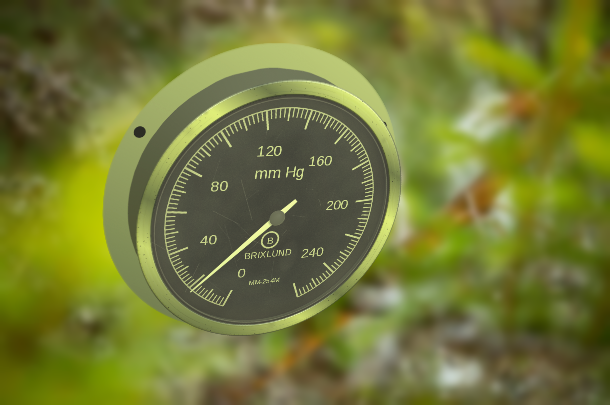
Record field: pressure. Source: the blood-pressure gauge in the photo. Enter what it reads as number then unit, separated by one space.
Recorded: 20 mmHg
